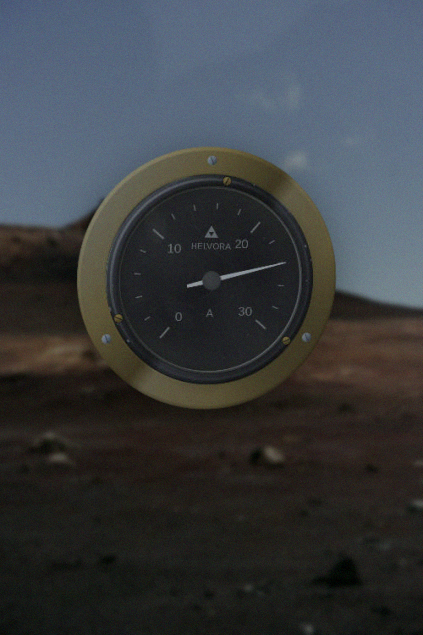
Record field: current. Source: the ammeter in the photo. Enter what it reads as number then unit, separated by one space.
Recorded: 24 A
